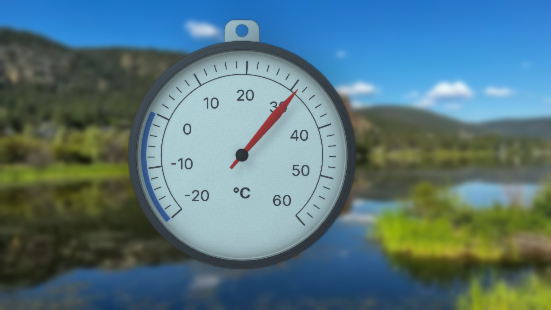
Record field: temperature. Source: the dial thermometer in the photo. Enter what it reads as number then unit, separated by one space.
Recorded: 31 °C
